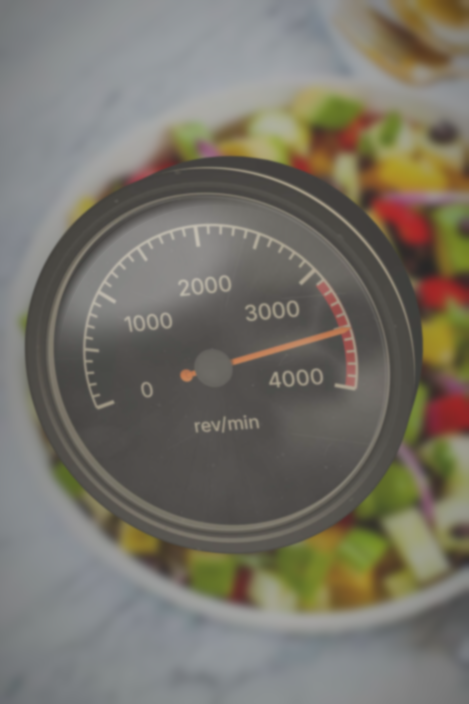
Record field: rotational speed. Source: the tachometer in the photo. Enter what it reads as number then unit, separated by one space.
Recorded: 3500 rpm
